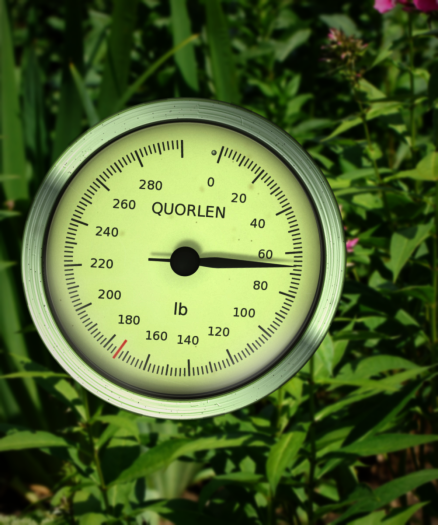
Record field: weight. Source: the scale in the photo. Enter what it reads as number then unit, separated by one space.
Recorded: 66 lb
